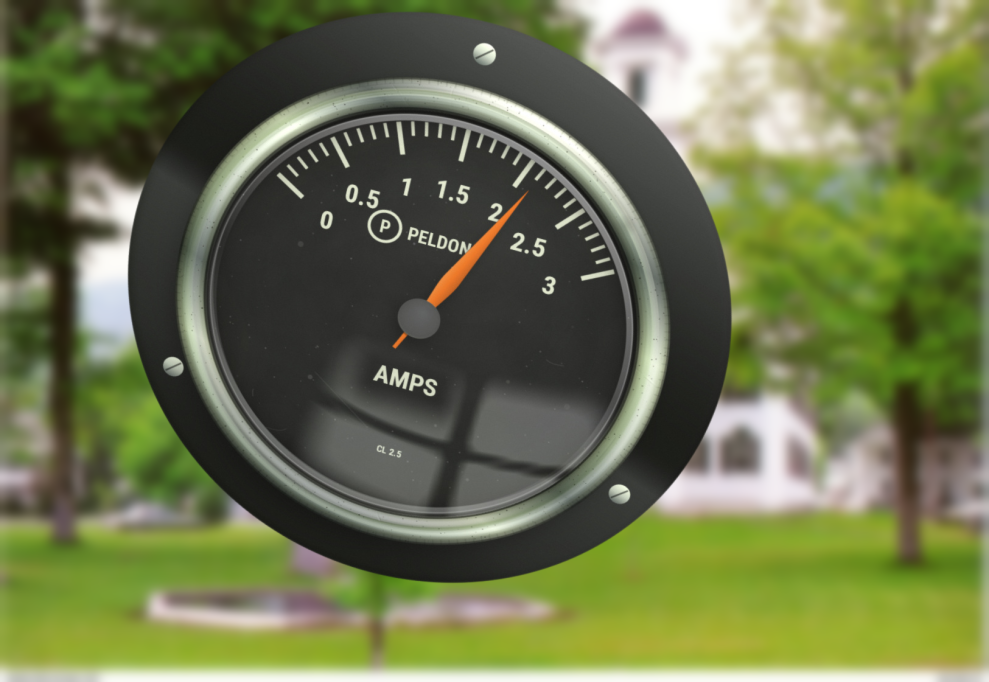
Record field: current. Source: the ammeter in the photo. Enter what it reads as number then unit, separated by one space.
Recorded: 2.1 A
